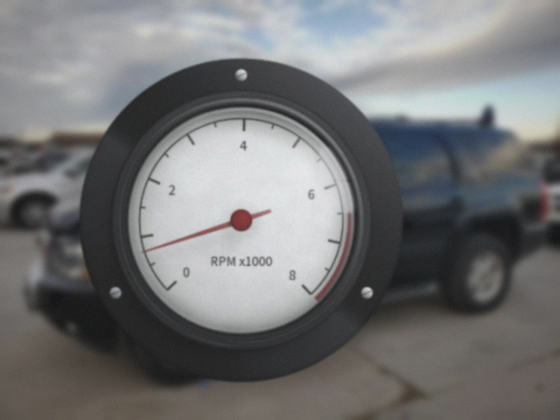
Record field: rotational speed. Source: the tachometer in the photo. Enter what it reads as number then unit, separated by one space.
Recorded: 750 rpm
